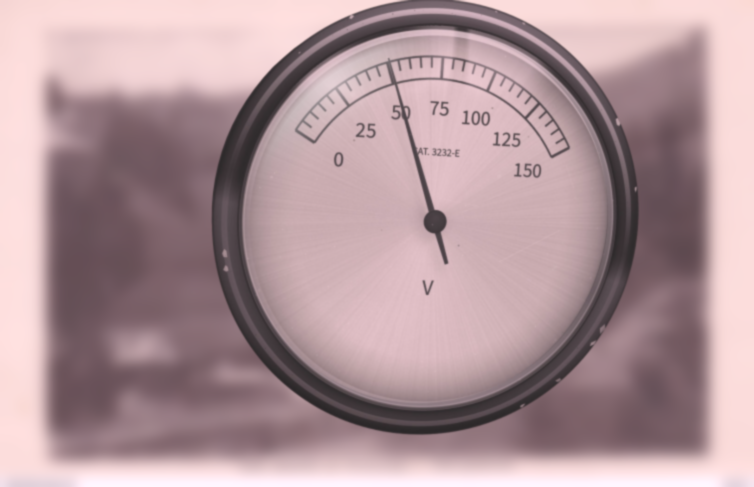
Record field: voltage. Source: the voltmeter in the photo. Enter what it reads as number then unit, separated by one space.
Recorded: 50 V
